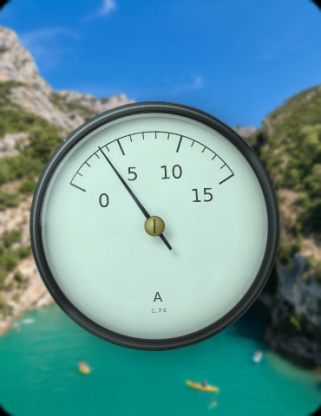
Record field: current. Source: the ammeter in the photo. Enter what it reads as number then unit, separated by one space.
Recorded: 3.5 A
